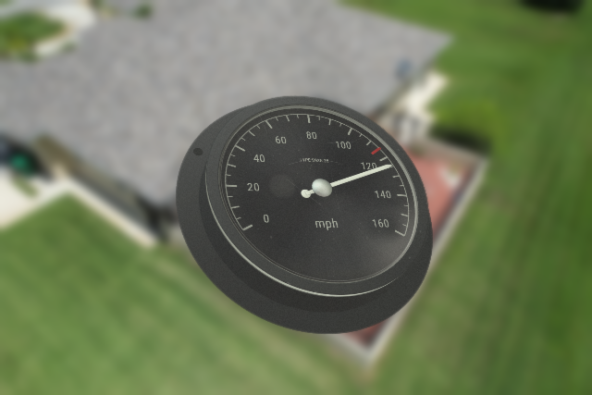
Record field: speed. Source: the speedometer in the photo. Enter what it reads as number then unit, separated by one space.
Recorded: 125 mph
